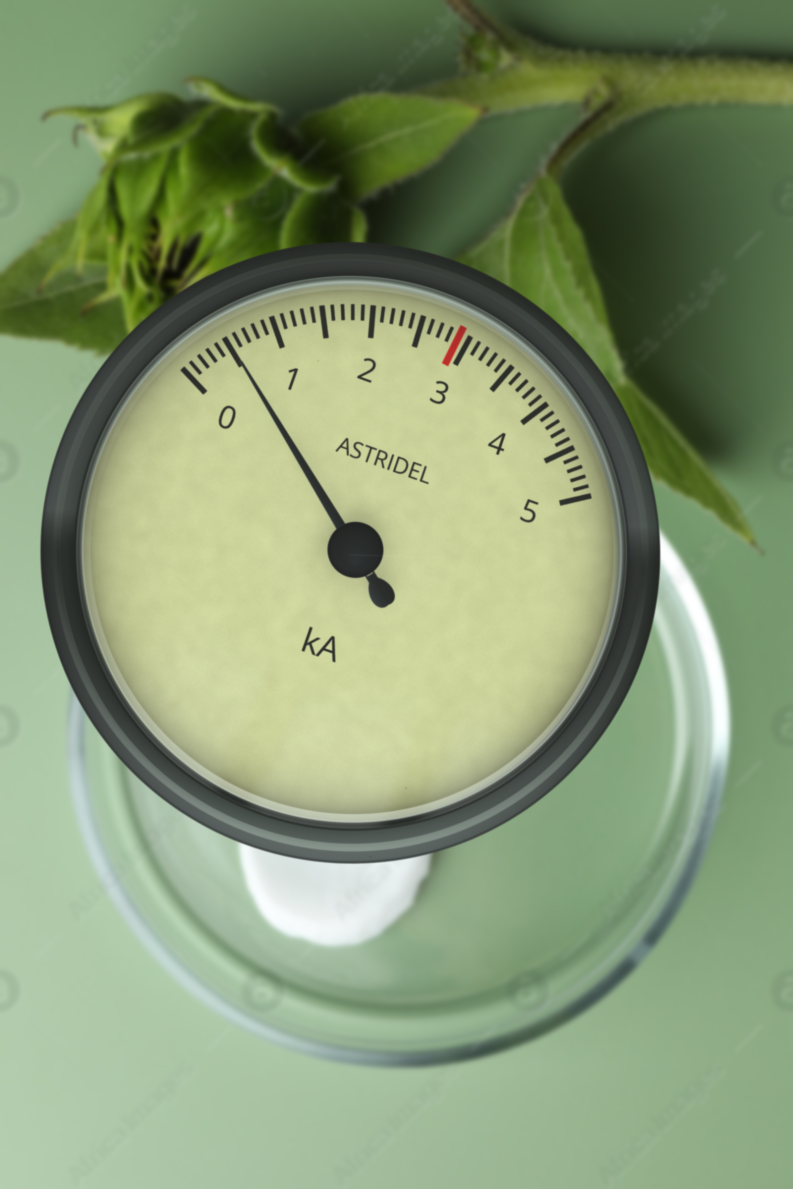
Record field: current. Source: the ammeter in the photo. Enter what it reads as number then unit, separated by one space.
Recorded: 0.5 kA
